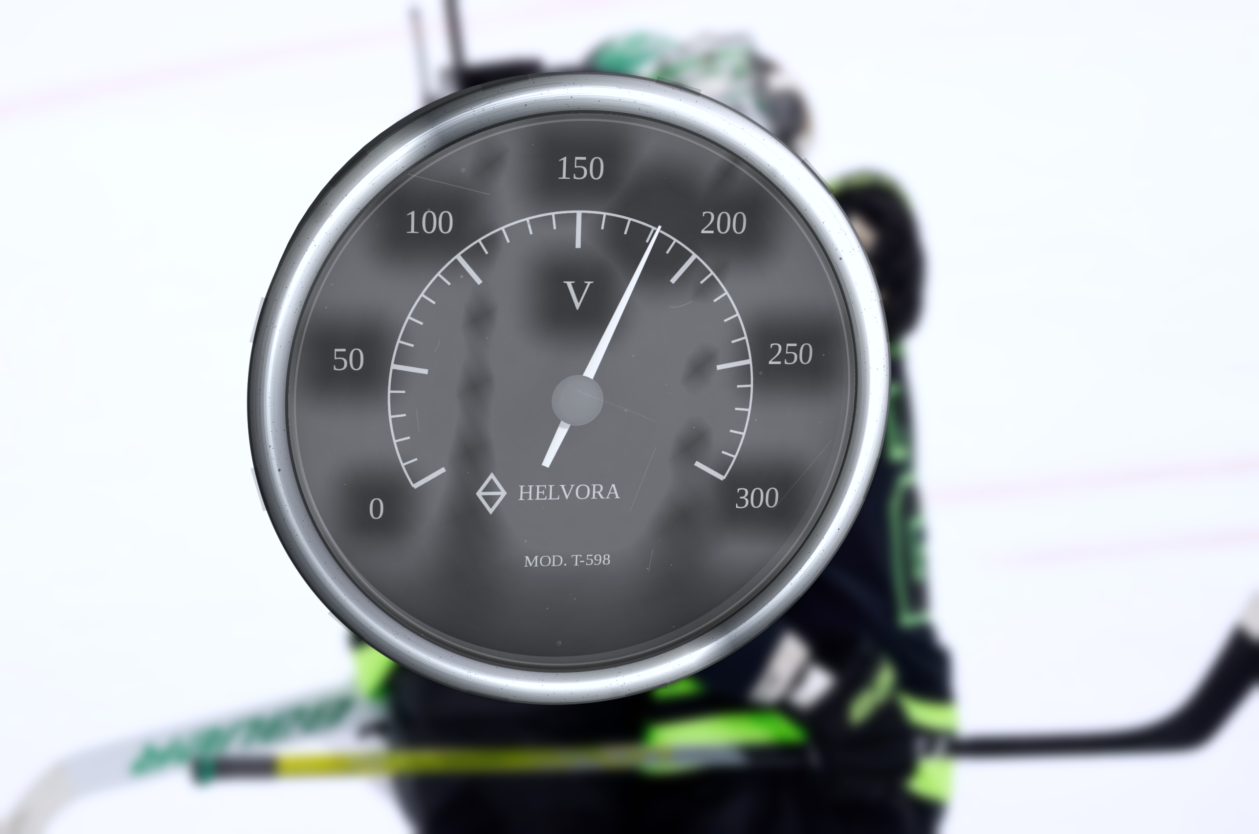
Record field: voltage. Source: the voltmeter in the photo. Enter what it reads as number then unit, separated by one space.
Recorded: 180 V
